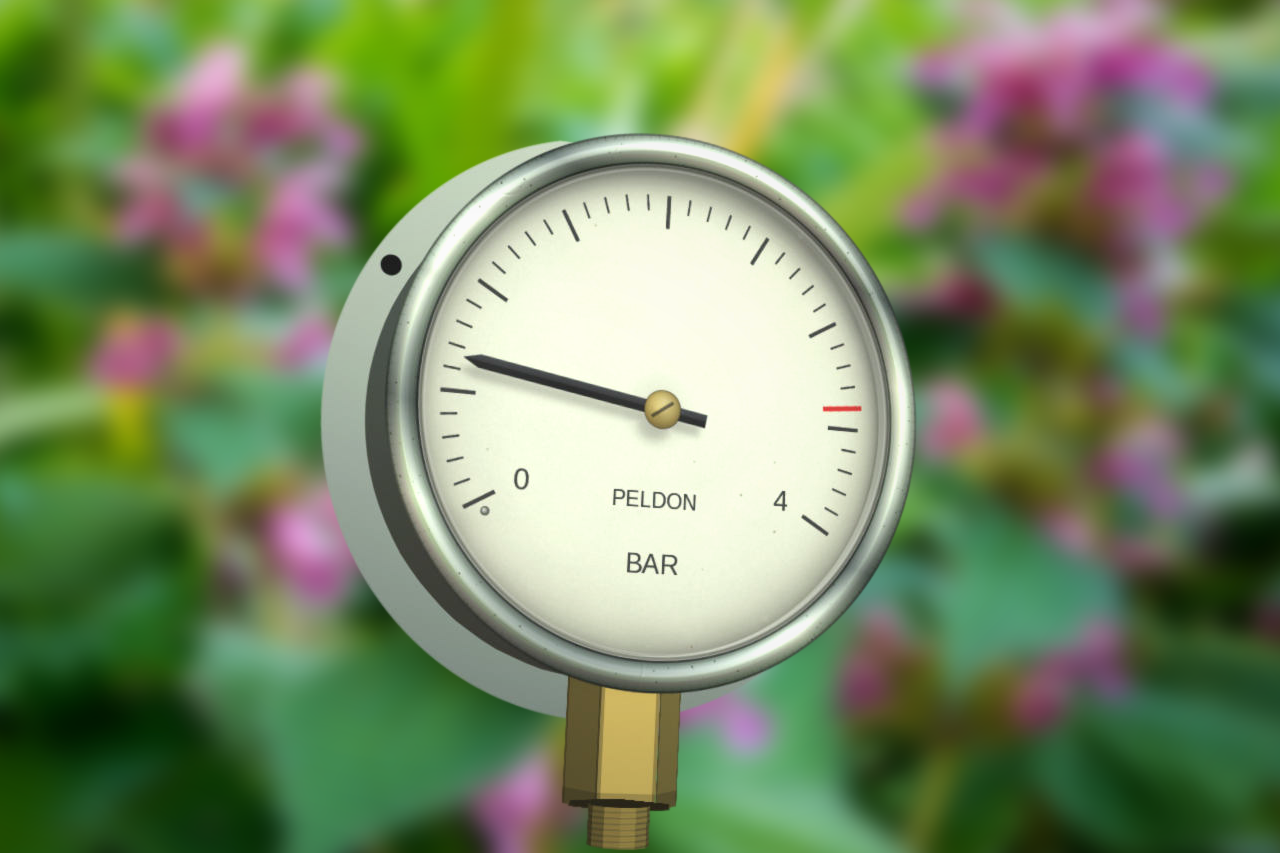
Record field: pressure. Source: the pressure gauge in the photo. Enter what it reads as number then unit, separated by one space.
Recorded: 0.65 bar
